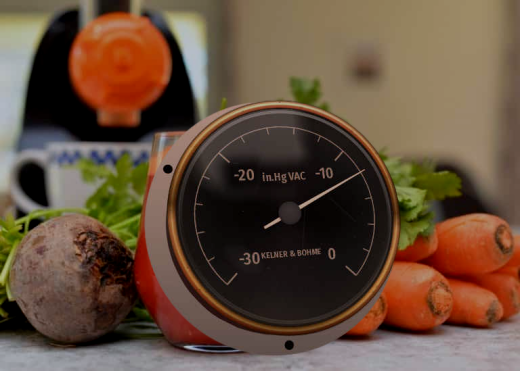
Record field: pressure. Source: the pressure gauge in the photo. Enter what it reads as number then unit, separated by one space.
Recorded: -8 inHg
